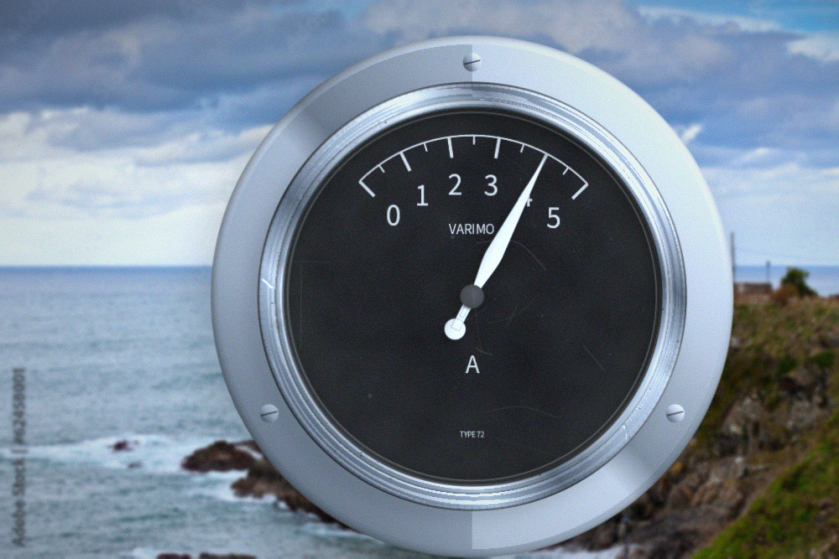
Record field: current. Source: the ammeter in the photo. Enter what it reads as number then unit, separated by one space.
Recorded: 4 A
